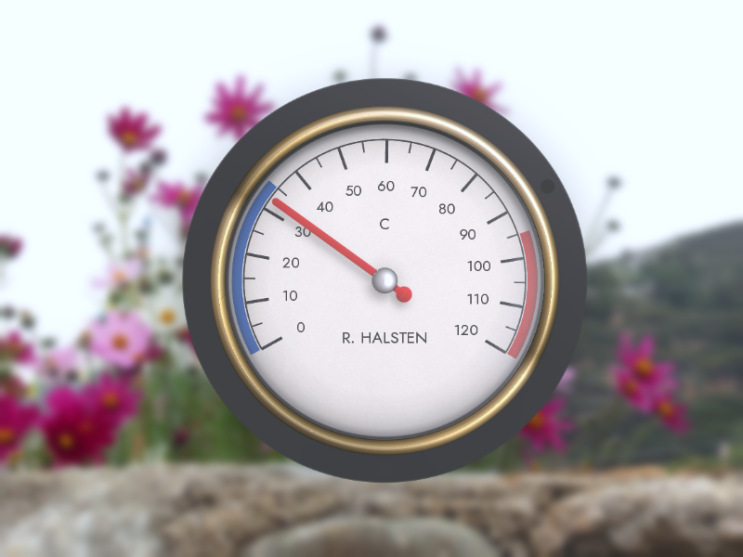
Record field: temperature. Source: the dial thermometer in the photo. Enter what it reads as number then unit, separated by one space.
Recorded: 32.5 °C
